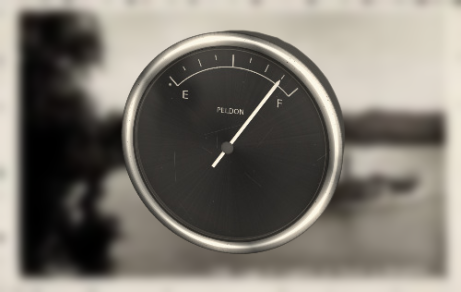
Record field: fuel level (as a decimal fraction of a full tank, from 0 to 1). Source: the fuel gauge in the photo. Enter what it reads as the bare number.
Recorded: 0.875
